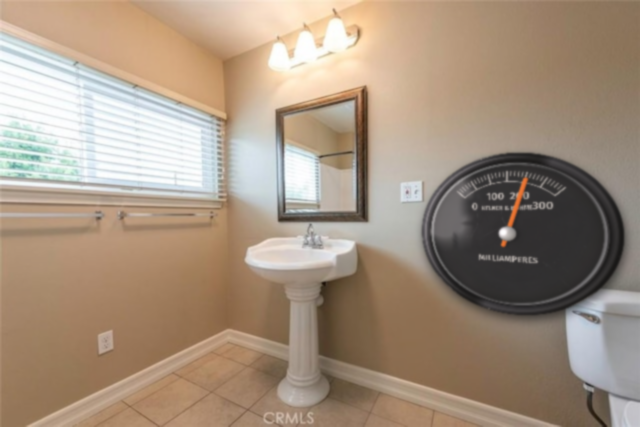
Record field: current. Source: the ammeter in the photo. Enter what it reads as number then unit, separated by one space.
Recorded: 200 mA
